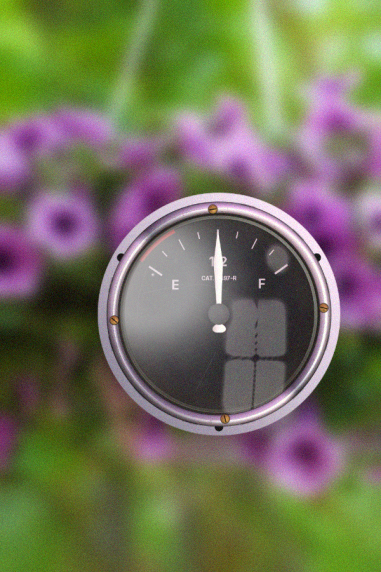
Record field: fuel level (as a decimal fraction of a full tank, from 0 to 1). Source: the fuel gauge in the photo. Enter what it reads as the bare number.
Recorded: 0.5
